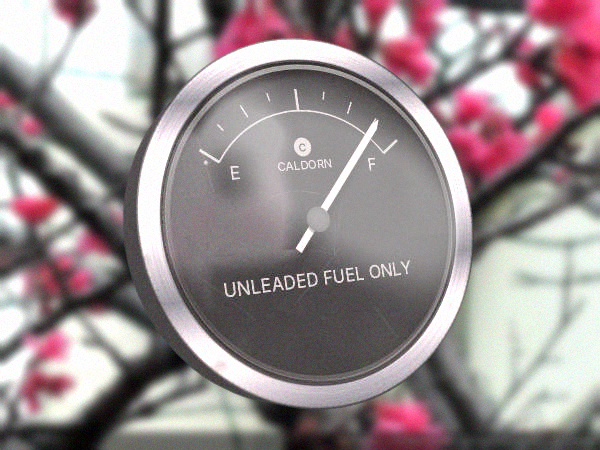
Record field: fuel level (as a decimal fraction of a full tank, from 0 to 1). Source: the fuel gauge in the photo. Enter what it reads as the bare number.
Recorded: 0.875
